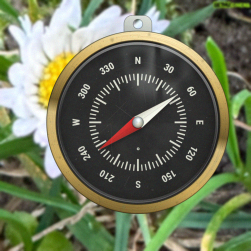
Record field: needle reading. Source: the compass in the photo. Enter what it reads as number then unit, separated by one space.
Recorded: 235 °
